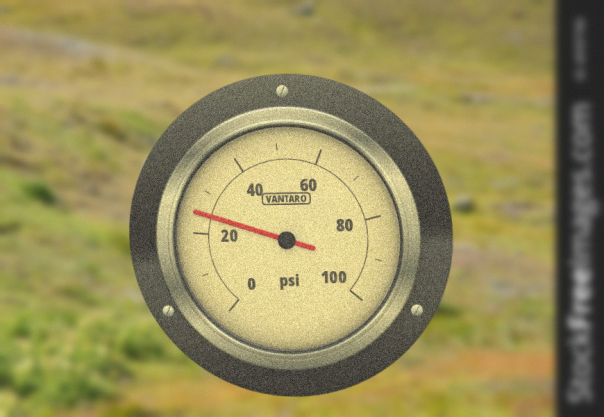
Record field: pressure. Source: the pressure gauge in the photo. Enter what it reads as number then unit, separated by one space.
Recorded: 25 psi
